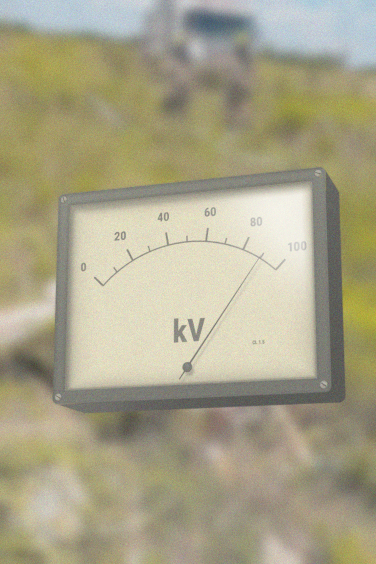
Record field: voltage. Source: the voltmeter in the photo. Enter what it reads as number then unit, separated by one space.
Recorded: 90 kV
